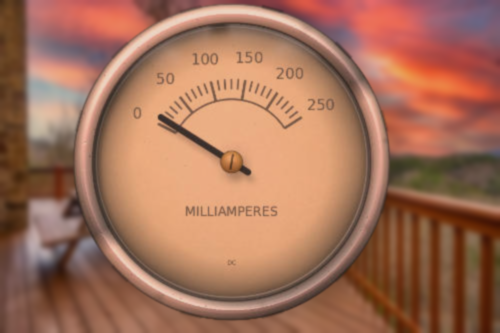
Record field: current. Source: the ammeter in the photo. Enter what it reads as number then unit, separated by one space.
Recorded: 10 mA
